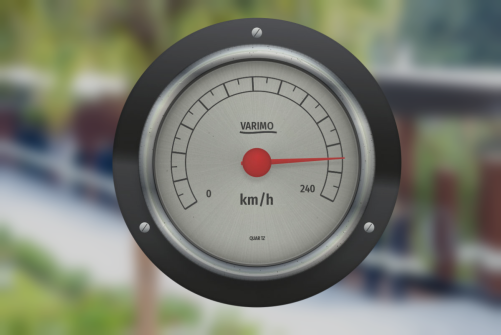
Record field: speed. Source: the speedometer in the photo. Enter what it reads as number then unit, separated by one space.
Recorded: 210 km/h
